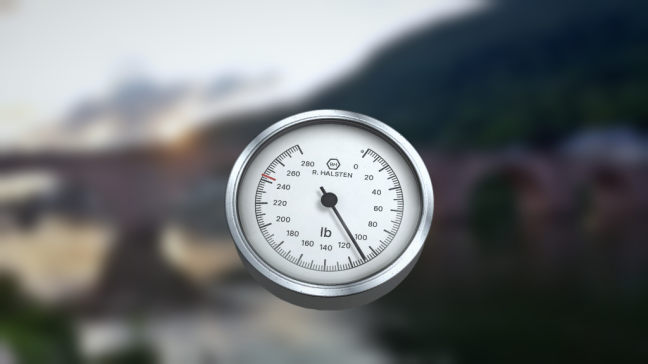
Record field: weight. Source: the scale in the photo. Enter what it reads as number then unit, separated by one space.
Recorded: 110 lb
